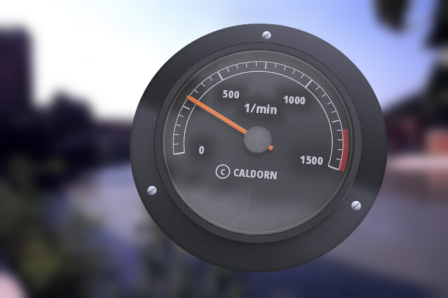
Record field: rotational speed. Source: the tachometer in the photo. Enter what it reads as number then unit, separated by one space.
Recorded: 300 rpm
